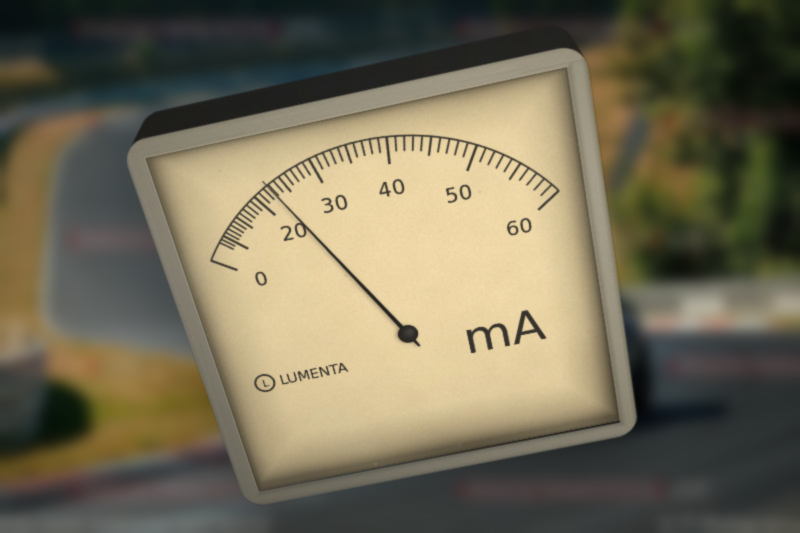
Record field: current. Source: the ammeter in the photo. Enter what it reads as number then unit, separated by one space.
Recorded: 23 mA
